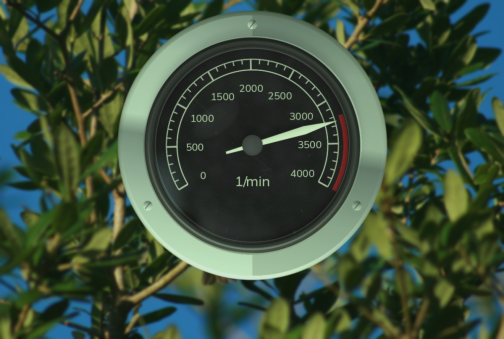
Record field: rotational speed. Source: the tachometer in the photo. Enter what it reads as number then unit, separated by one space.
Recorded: 3250 rpm
